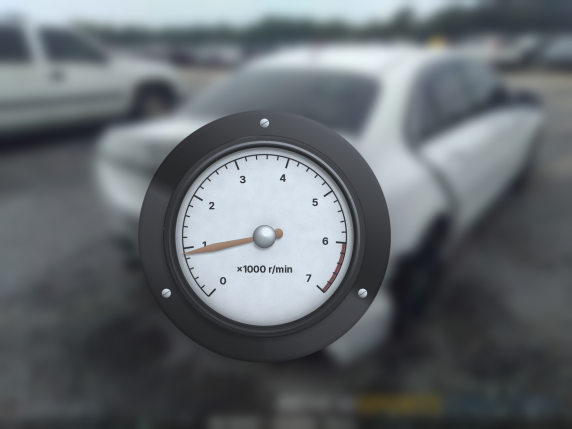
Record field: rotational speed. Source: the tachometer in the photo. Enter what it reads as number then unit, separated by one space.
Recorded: 900 rpm
